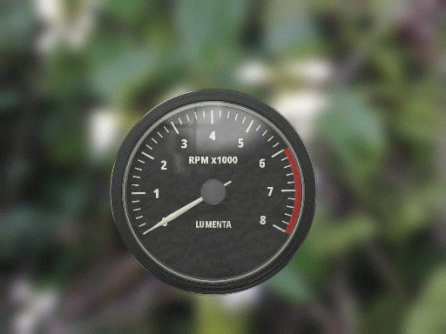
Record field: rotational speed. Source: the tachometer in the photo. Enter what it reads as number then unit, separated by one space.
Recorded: 0 rpm
